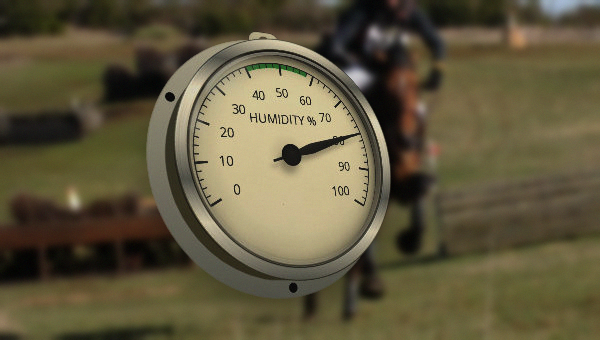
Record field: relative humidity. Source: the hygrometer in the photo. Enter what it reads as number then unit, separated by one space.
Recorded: 80 %
